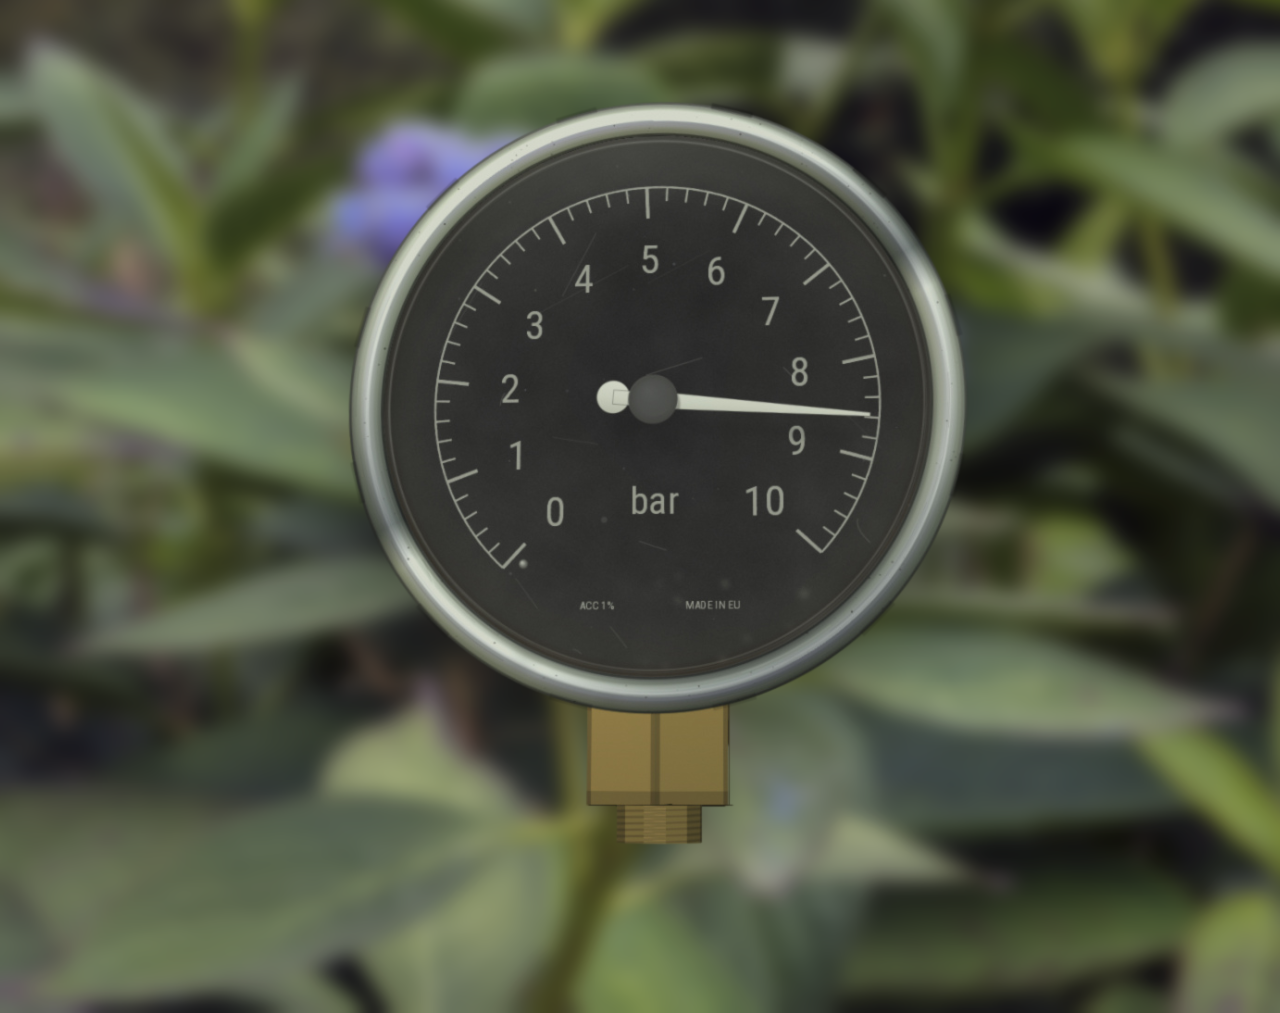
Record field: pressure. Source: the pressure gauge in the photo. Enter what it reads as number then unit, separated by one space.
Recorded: 8.6 bar
